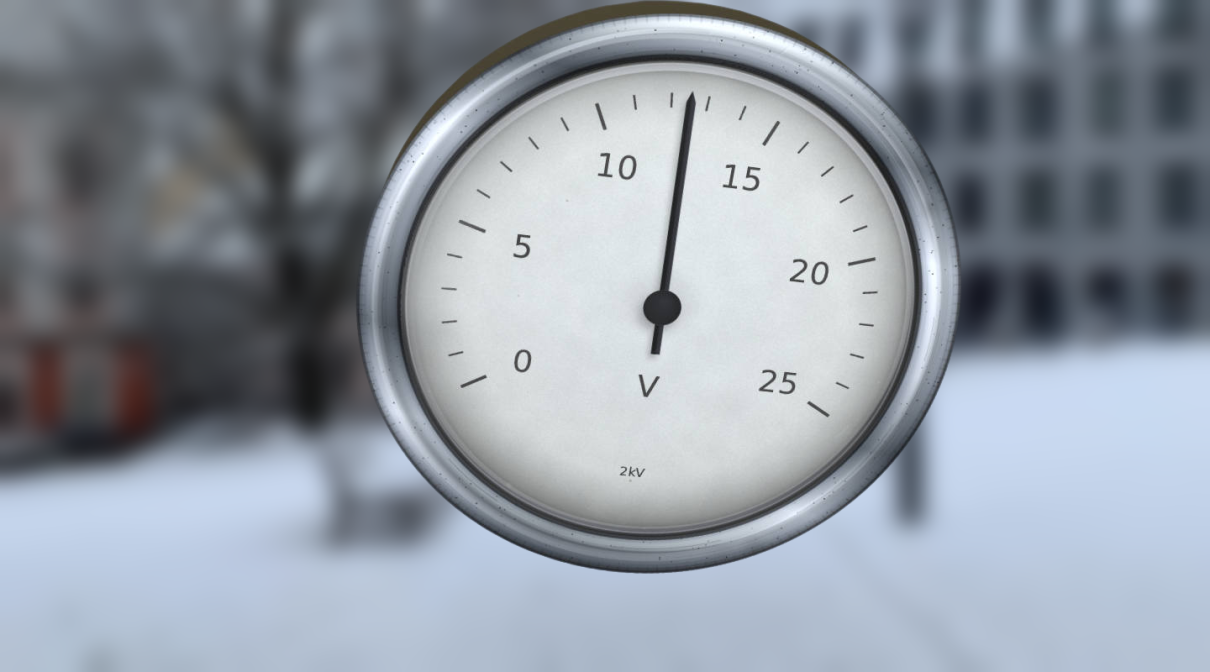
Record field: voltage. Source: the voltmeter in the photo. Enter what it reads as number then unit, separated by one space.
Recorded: 12.5 V
